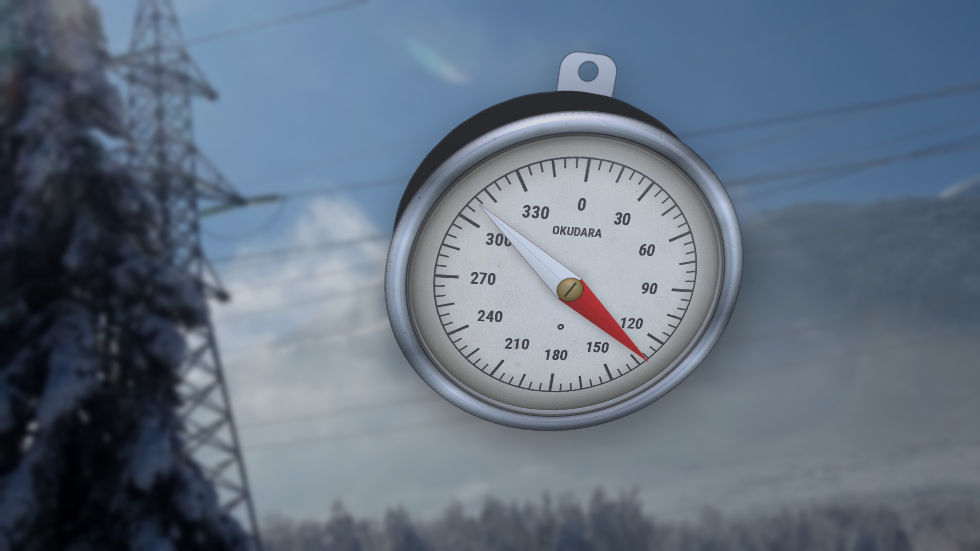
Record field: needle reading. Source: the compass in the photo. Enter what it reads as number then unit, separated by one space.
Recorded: 130 °
